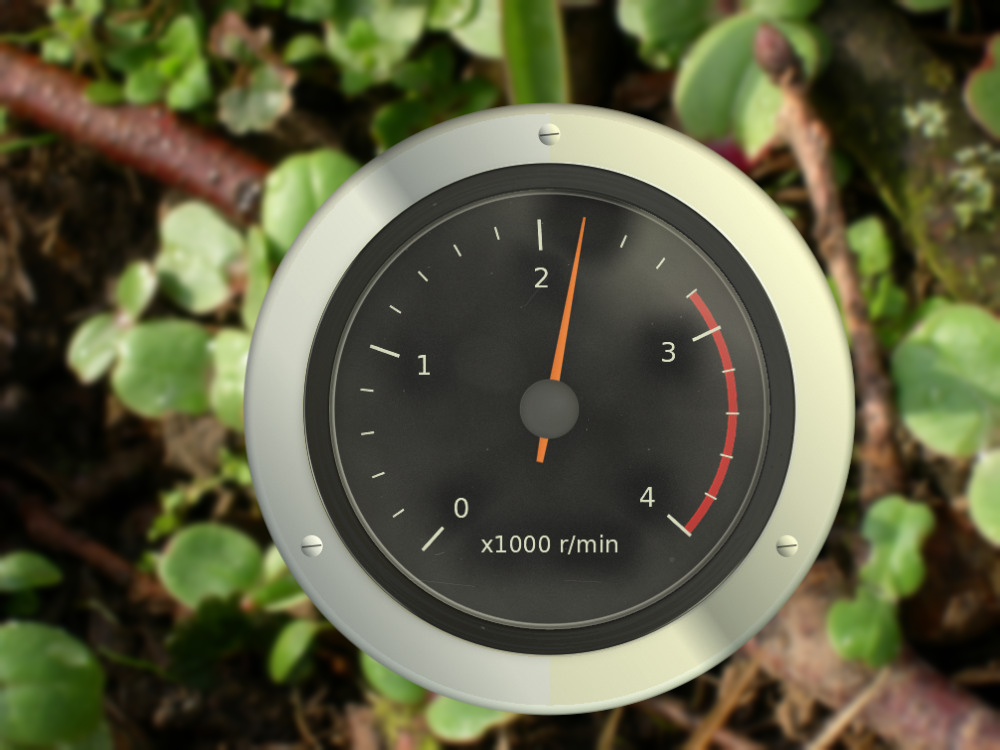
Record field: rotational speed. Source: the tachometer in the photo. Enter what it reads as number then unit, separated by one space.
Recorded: 2200 rpm
